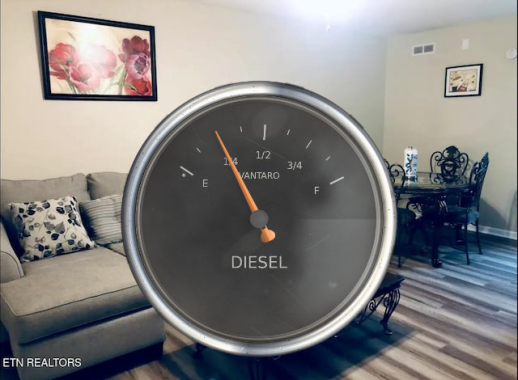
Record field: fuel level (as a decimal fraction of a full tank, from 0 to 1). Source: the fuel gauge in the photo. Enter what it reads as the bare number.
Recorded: 0.25
